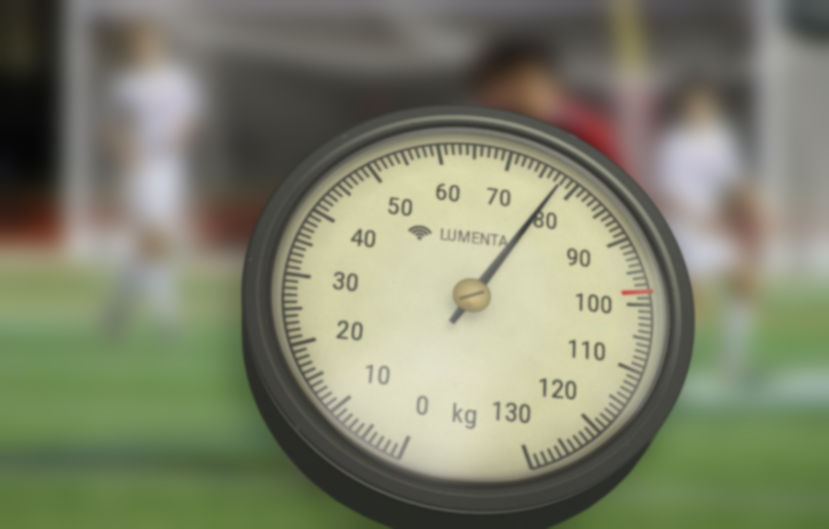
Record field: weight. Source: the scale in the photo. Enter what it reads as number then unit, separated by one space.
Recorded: 78 kg
